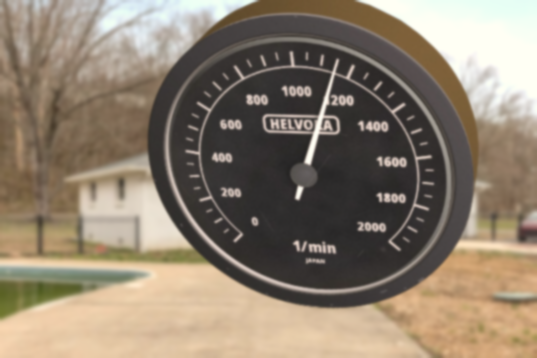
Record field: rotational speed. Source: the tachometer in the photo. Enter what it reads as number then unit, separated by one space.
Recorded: 1150 rpm
